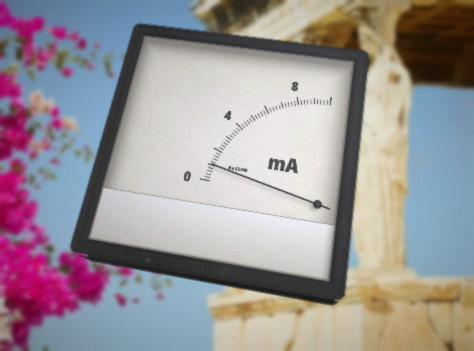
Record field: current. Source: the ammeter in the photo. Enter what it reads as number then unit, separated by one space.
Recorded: 1 mA
